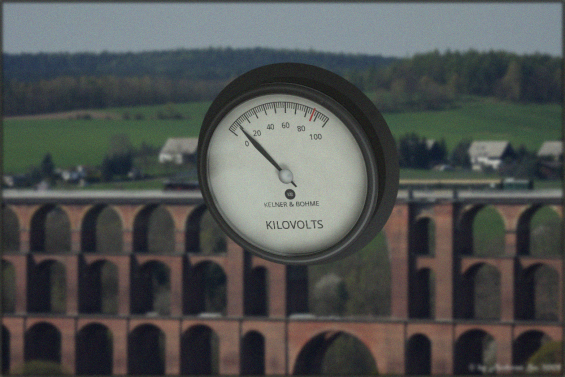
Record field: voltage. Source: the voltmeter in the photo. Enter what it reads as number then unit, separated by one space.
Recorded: 10 kV
